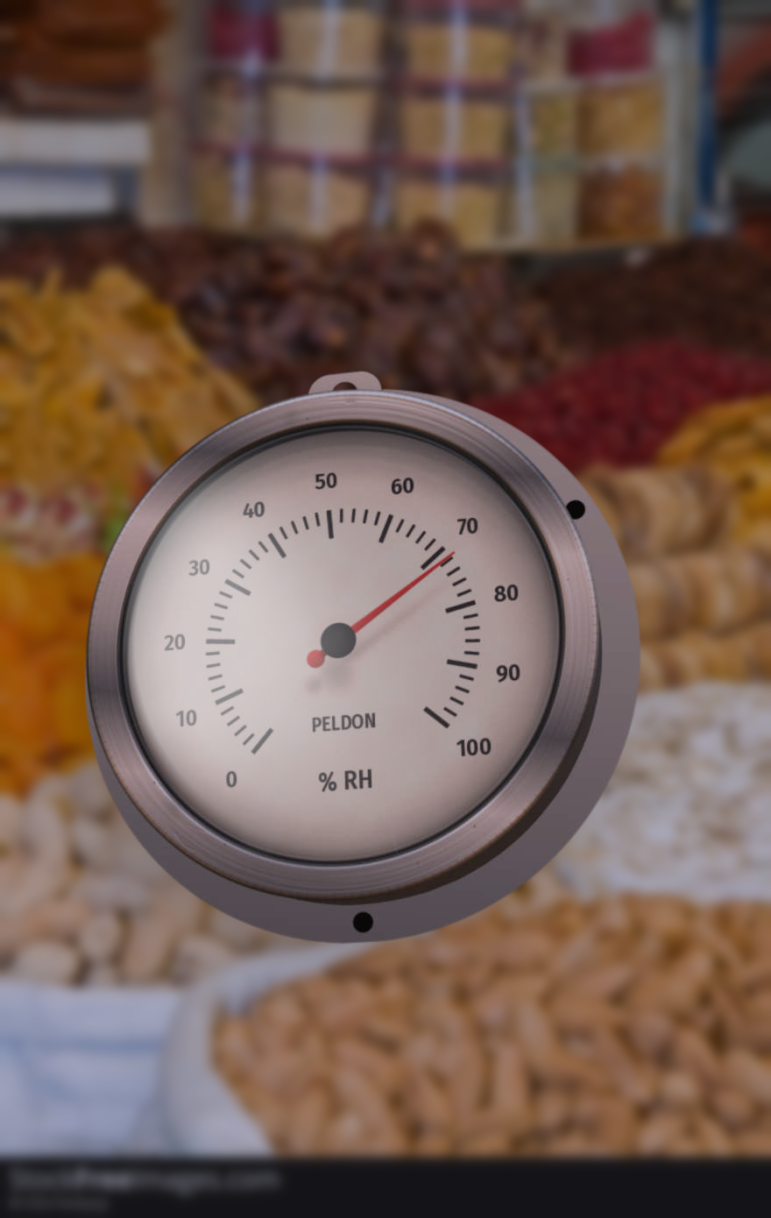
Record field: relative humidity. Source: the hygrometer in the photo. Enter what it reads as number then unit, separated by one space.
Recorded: 72 %
